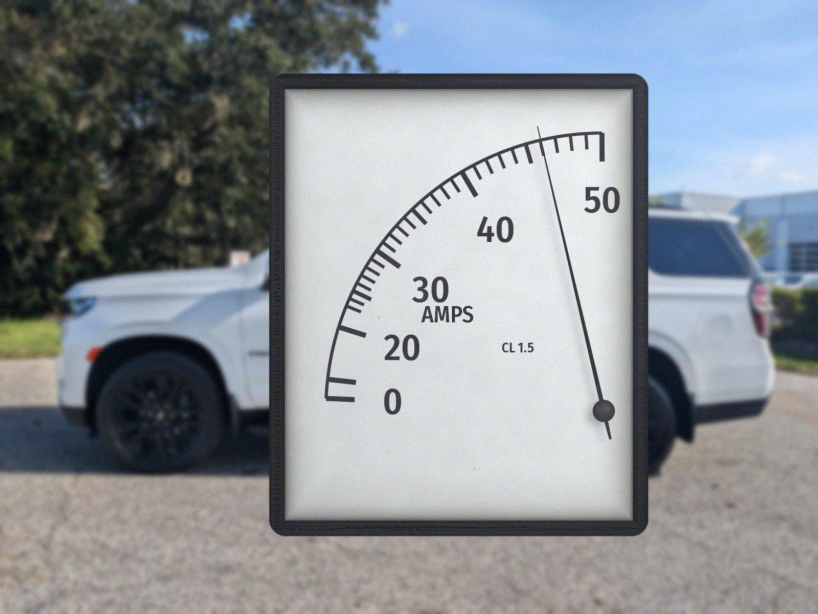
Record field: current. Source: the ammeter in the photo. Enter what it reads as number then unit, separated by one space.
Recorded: 46 A
